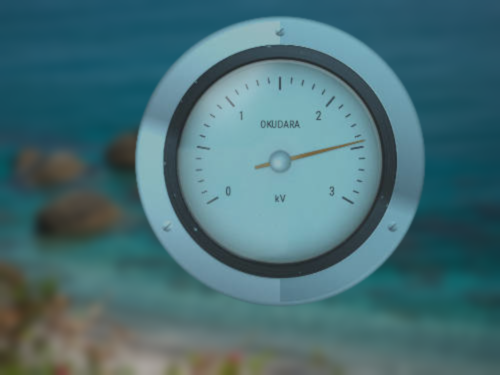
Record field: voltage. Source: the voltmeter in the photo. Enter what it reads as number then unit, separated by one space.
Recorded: 2.45 kV
